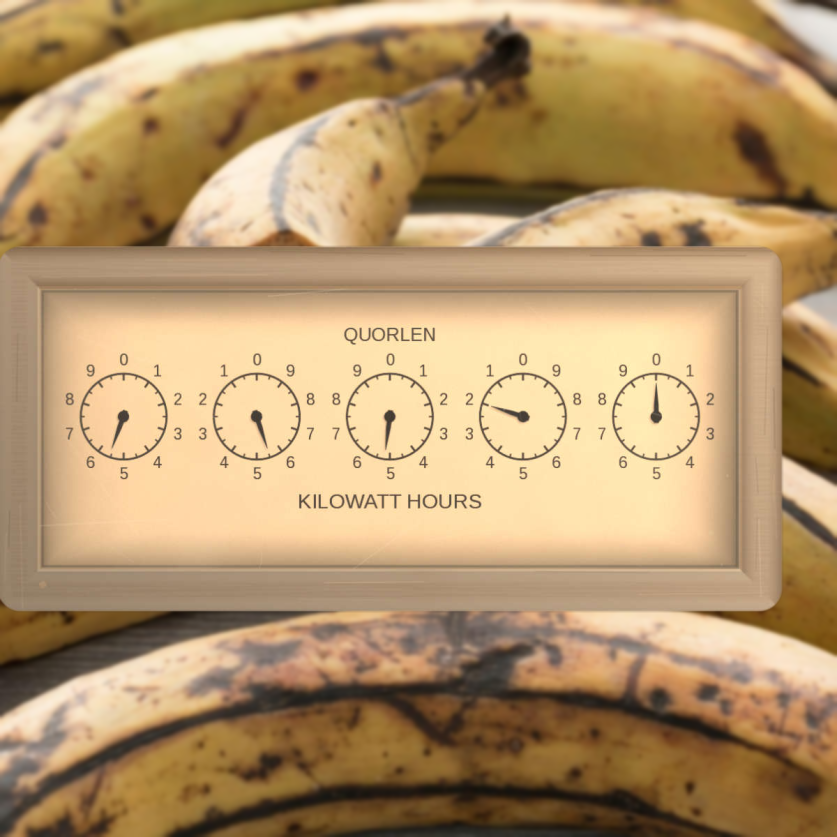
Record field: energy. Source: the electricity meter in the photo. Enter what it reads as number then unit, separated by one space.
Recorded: 55520 kWh
